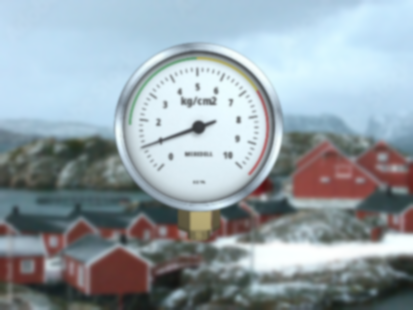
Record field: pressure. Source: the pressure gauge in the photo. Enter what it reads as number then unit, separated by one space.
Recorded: 1 kg/cm²
